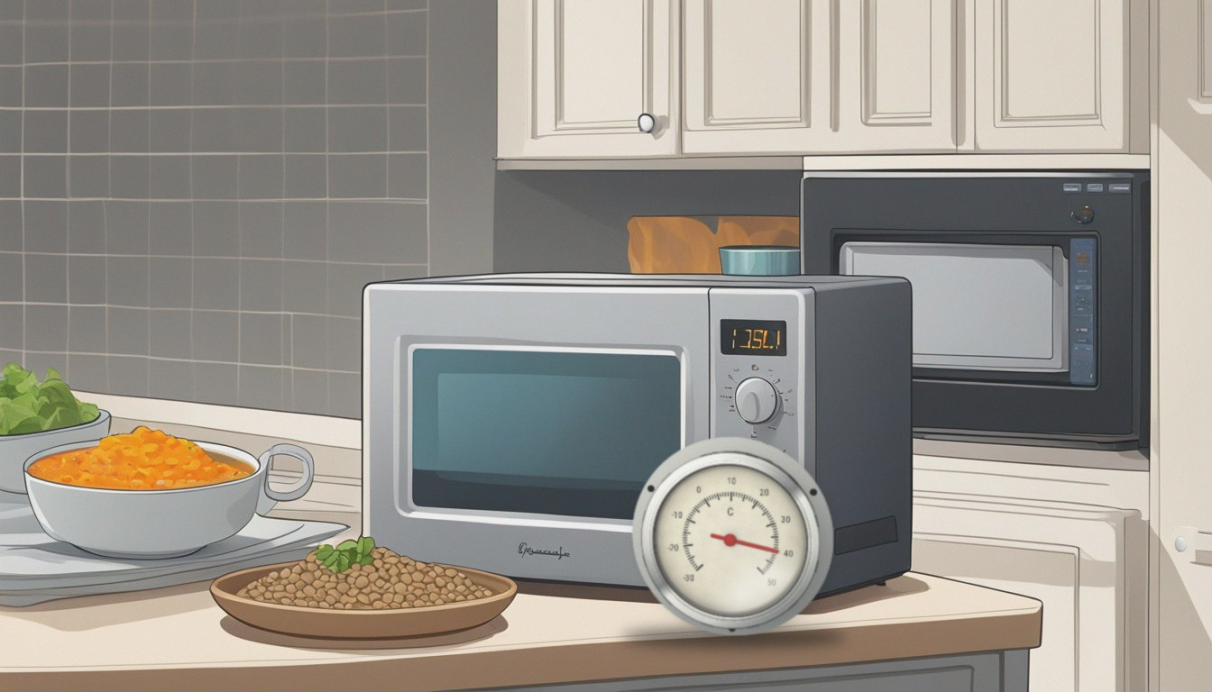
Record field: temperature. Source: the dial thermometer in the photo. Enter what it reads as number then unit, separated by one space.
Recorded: 40 °C
